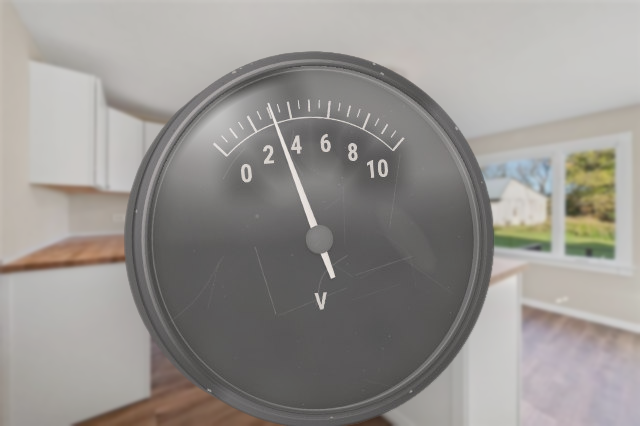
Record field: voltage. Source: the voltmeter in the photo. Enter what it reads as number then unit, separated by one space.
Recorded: 3 V
